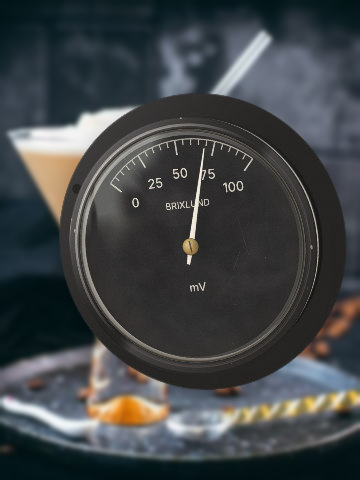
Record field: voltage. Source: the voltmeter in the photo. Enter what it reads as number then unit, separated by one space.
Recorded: 70 mV
